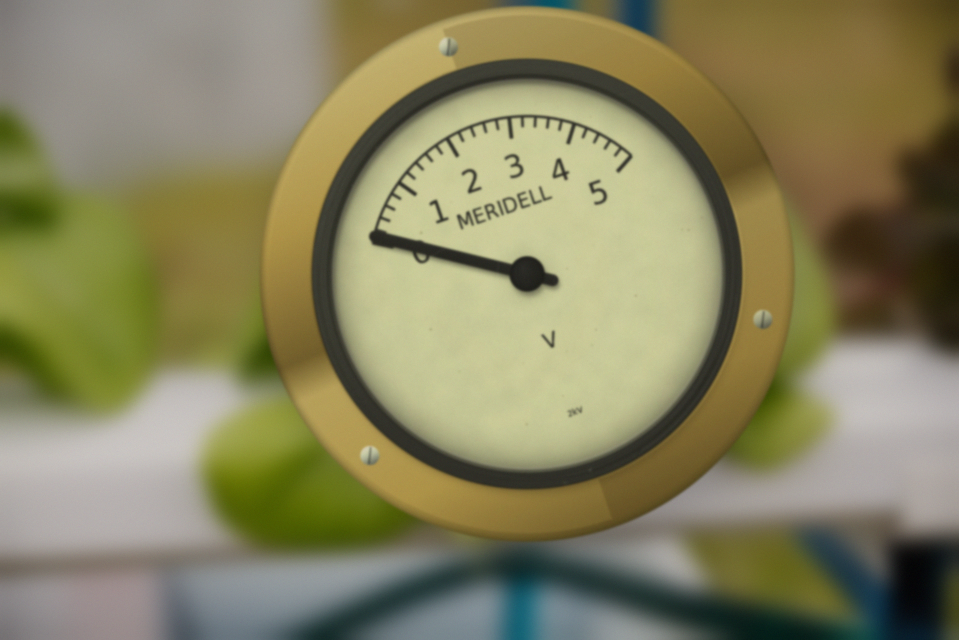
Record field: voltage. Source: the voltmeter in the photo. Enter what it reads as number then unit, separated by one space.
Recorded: 0.1 V
